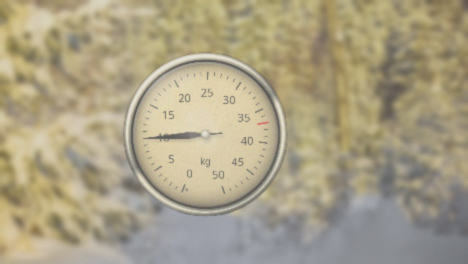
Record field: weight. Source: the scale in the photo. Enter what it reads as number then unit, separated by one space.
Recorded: 10 kg
